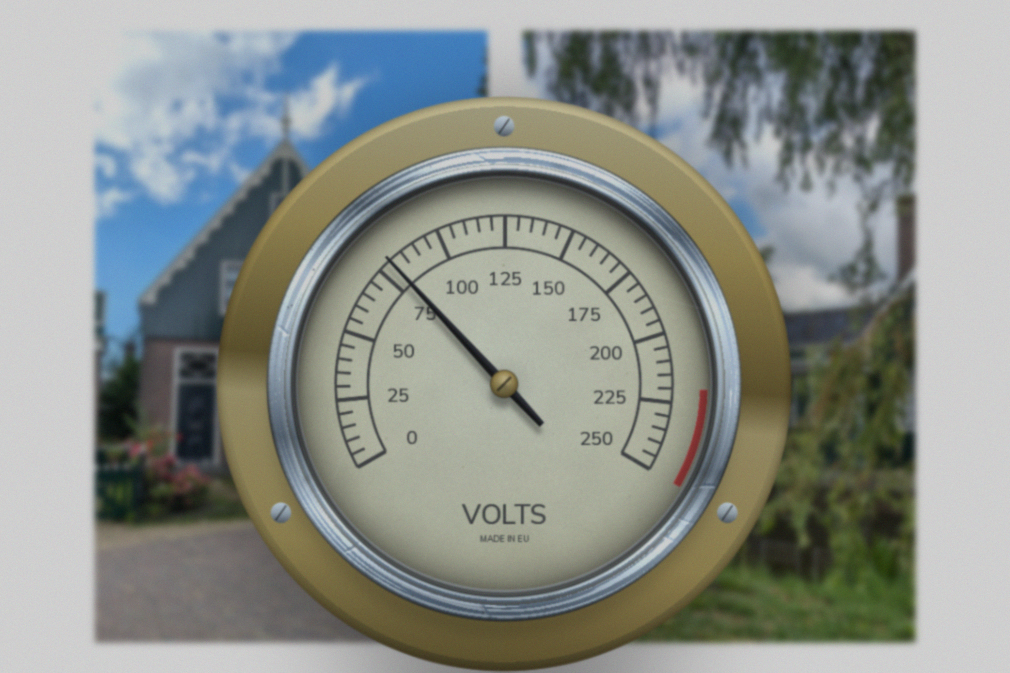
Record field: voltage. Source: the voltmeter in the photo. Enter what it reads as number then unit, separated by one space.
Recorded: 80 V
